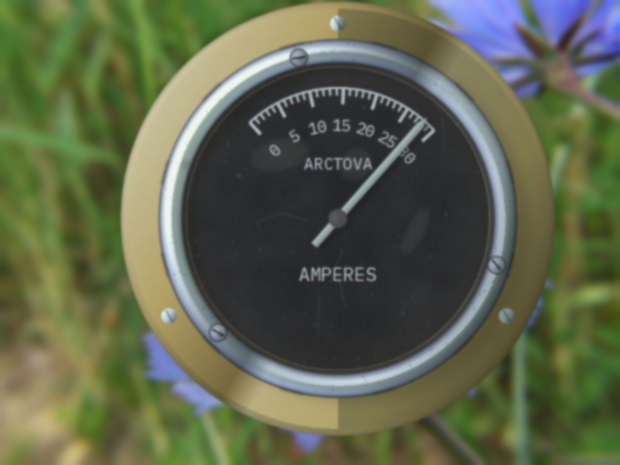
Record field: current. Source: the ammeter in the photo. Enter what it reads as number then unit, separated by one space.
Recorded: 28 A
